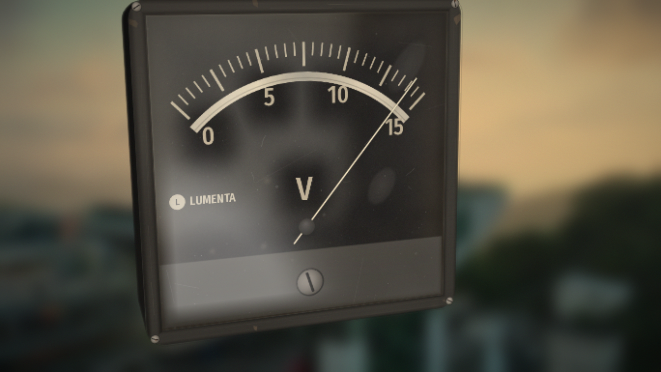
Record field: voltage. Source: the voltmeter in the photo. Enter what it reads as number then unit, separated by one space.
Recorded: 14 V
